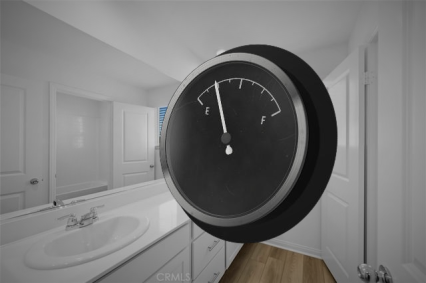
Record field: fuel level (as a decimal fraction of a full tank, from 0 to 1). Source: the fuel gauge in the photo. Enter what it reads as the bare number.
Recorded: 0.25
